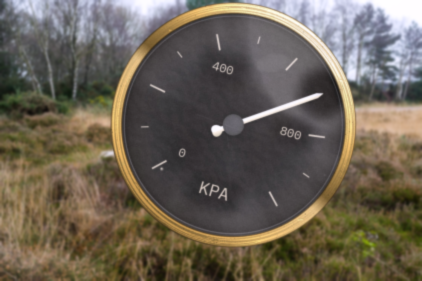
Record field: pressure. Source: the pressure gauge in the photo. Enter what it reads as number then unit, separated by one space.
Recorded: 700 kPa
